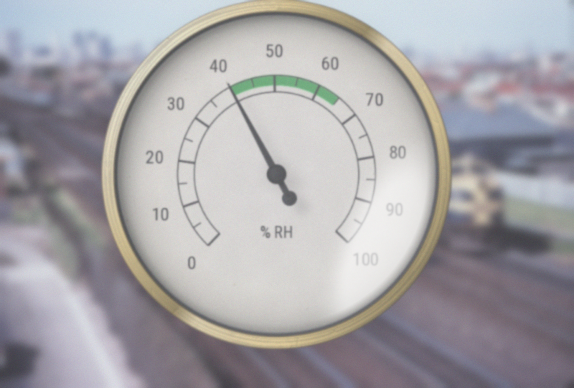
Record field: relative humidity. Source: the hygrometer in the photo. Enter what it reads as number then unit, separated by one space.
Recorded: 40 %
